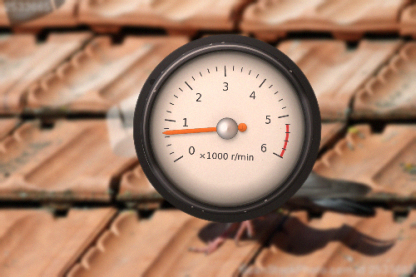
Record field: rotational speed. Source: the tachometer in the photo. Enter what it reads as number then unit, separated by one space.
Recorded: 700 rpm
